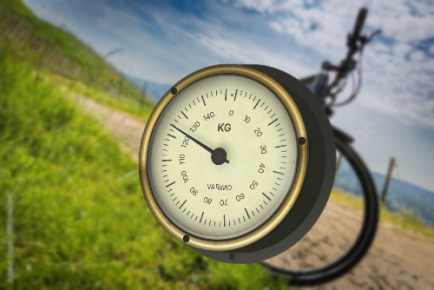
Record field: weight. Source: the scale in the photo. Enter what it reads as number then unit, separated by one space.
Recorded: 124 kg
